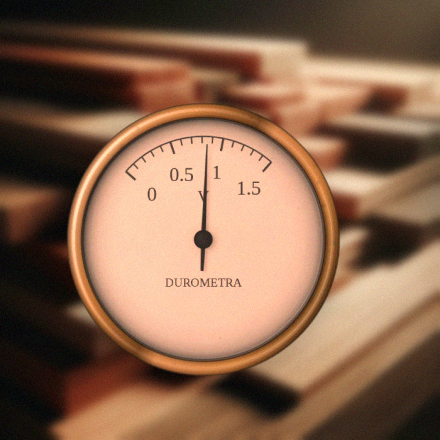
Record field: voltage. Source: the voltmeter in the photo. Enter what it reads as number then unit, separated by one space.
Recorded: 0.85 V
